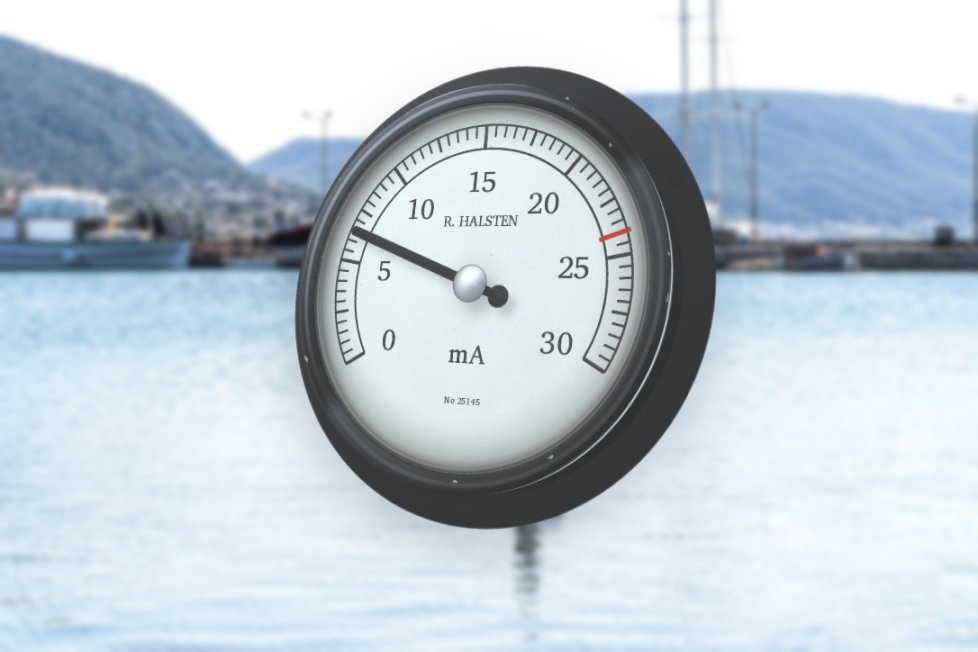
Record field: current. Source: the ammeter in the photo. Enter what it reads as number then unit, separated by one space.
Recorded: 6.5 mA
